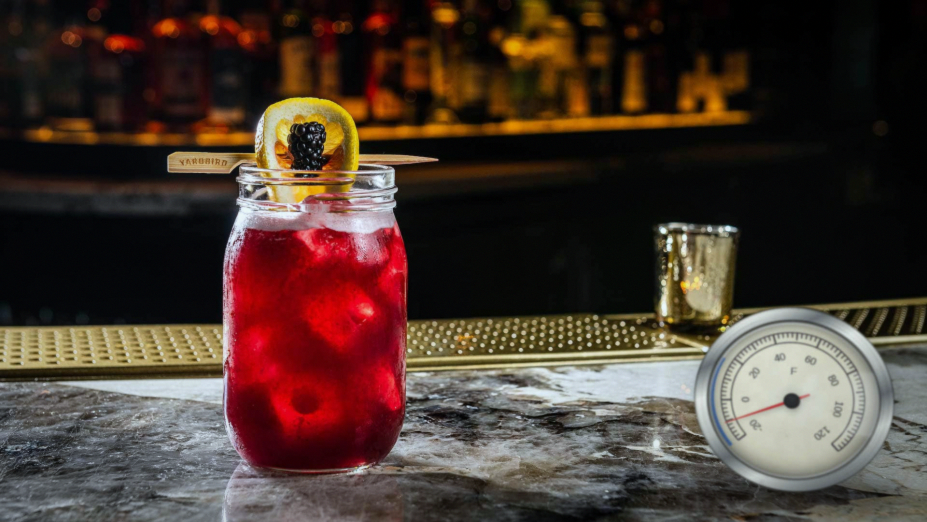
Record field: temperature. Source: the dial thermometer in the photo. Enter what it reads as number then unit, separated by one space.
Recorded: -10 °F
